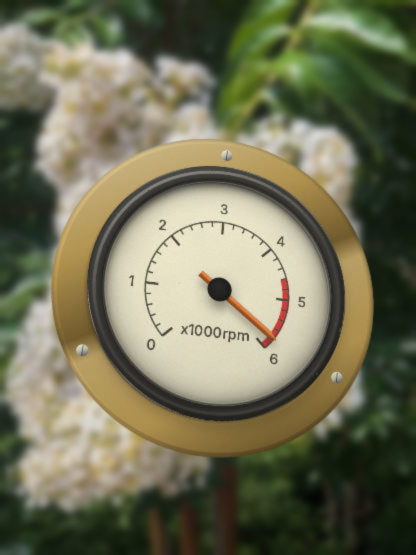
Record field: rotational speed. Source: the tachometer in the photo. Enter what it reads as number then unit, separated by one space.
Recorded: 5800 rpm
